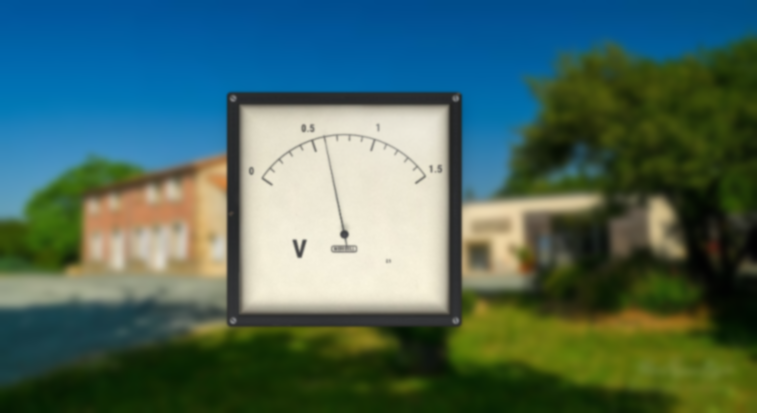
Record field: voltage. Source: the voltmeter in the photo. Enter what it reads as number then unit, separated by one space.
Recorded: 0.6 V
